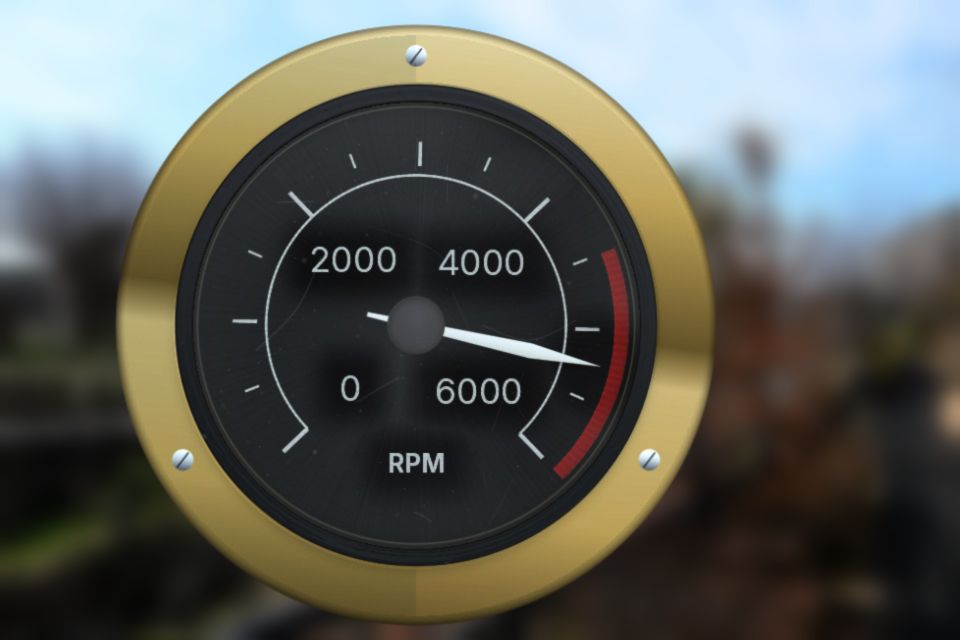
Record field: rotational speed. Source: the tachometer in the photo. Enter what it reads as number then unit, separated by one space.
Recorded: 5250 rpm
